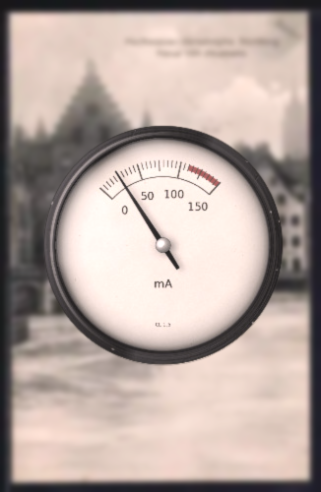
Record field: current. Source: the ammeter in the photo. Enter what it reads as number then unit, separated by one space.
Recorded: 25 mA
